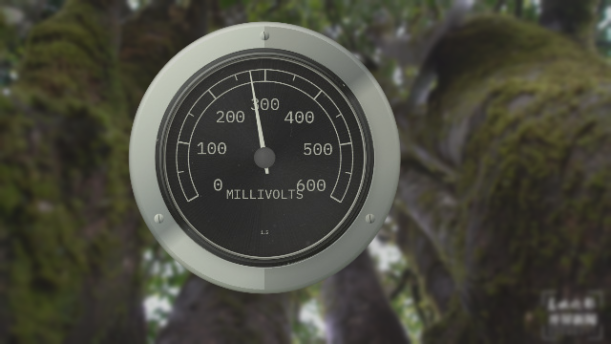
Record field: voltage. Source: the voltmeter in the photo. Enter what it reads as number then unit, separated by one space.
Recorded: 275 mV
